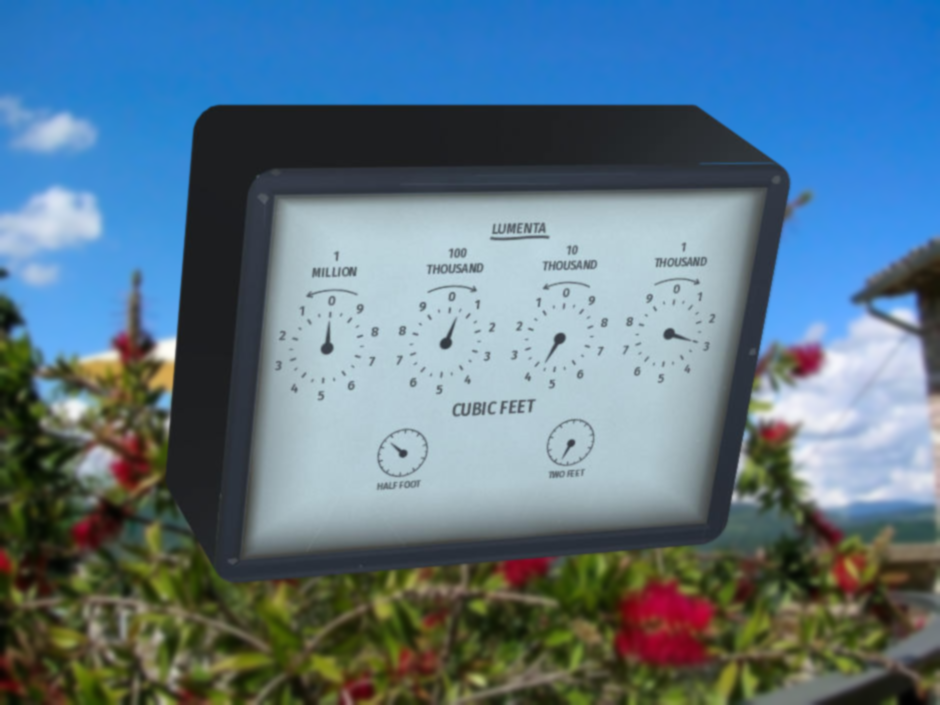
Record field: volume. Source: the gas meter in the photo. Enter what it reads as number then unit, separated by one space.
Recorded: 4300 ft³
